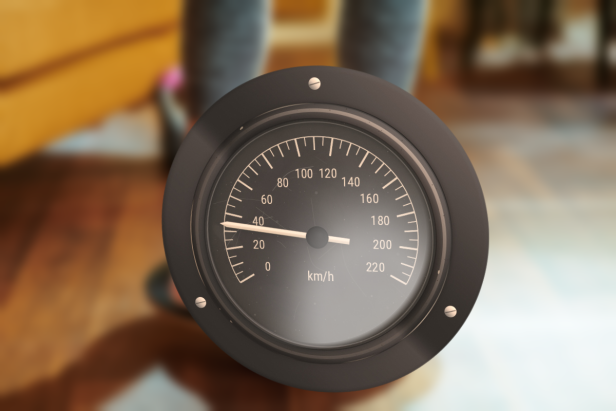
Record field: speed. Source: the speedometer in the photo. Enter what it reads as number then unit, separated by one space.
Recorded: 35 km/h
